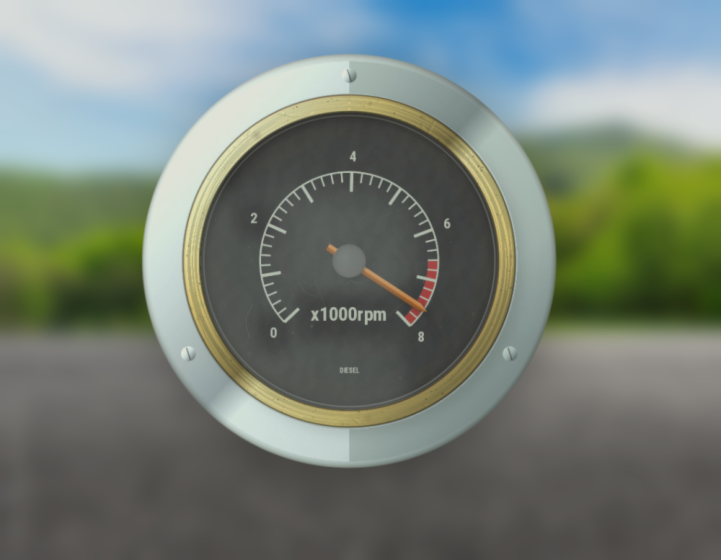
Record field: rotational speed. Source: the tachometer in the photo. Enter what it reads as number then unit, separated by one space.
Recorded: 7600 rpm
